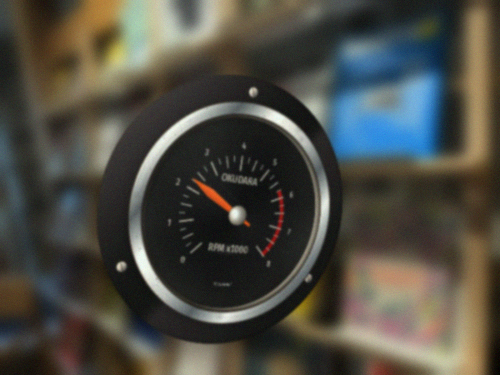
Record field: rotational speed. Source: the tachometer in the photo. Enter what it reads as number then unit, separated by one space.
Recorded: 2250 rpm
